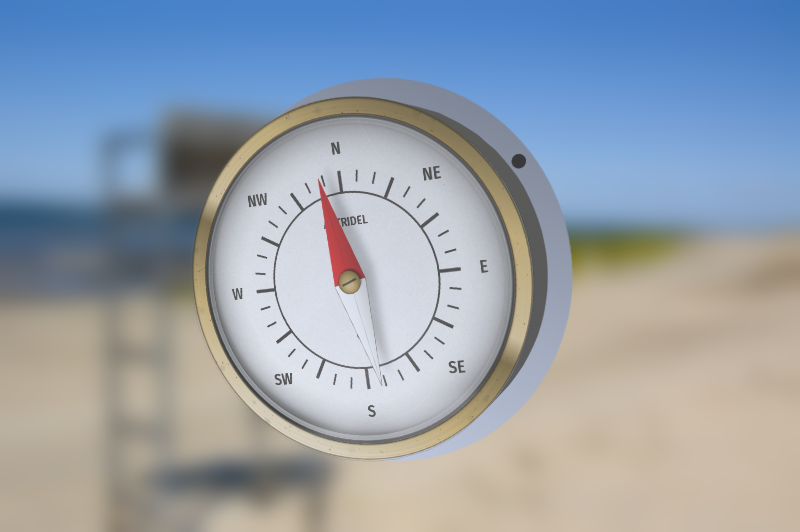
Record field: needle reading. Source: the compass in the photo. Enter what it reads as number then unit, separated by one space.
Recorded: 350 °
